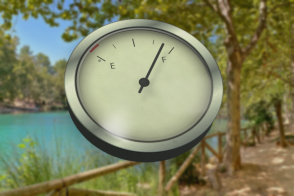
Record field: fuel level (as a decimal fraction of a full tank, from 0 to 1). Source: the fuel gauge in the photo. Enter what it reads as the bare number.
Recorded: 0.875
